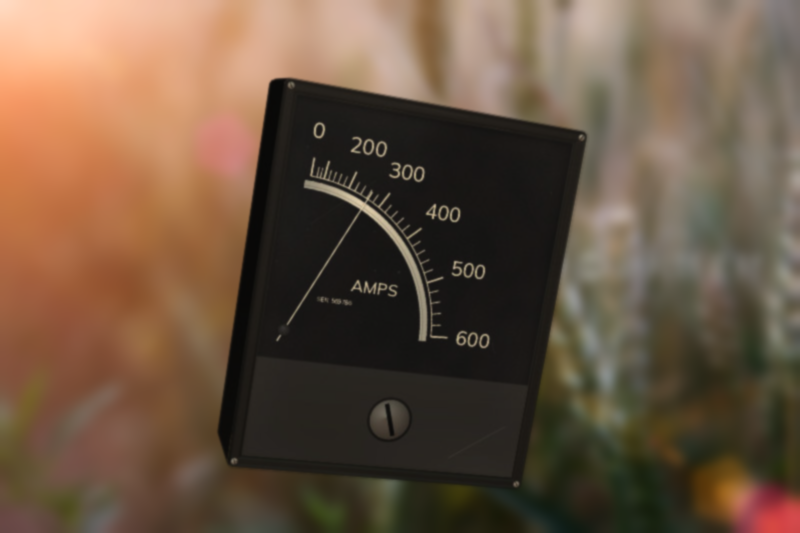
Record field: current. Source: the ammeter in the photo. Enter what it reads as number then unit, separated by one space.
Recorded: 260 A
